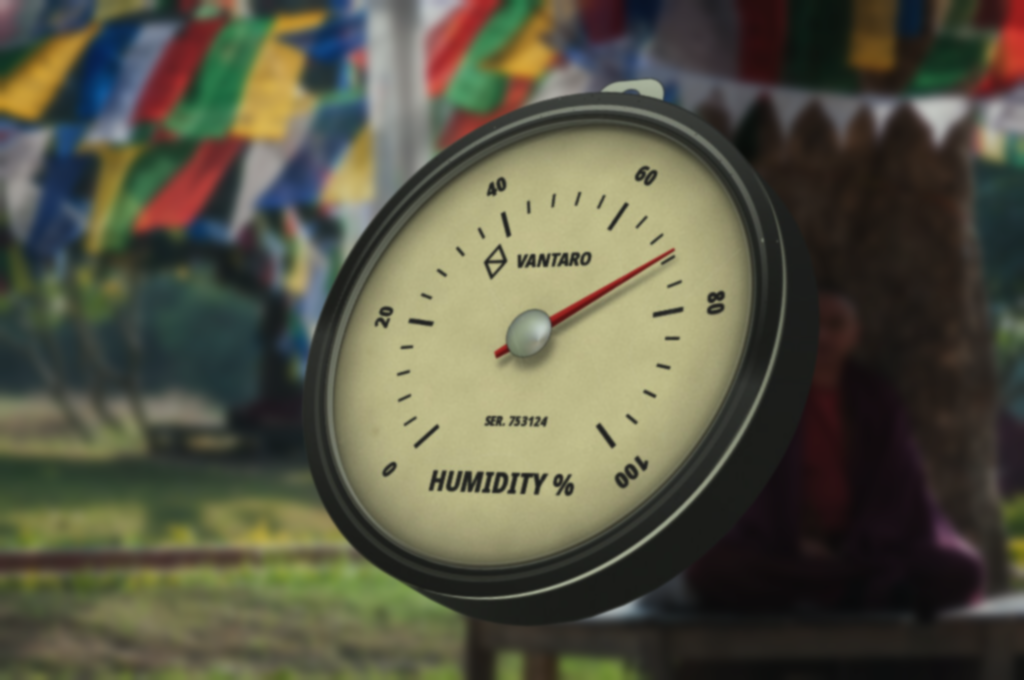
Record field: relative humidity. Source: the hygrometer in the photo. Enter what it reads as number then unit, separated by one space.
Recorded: 72 %
